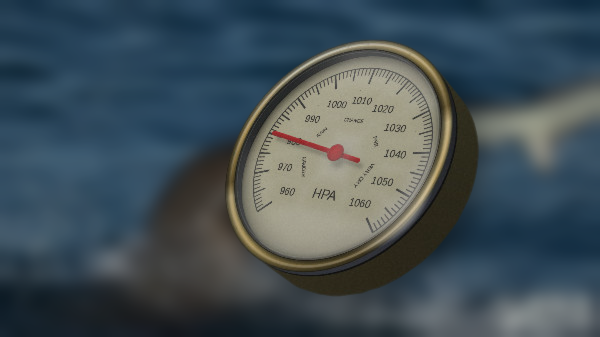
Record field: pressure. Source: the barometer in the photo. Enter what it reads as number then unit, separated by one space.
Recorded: 980 hPa
